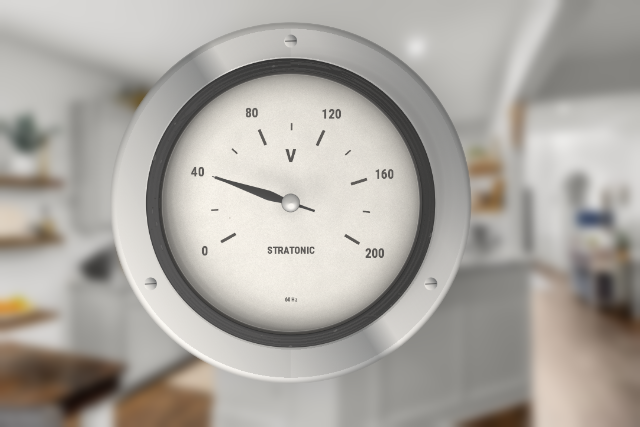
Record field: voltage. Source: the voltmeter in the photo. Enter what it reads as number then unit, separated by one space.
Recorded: 40 V
